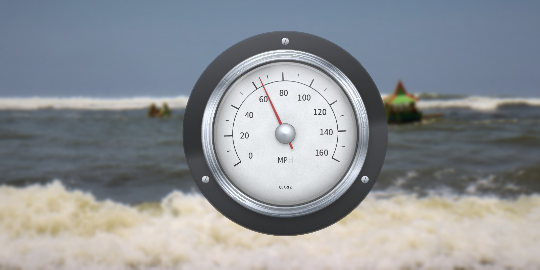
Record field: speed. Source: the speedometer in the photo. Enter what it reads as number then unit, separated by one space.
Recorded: 65 mph
